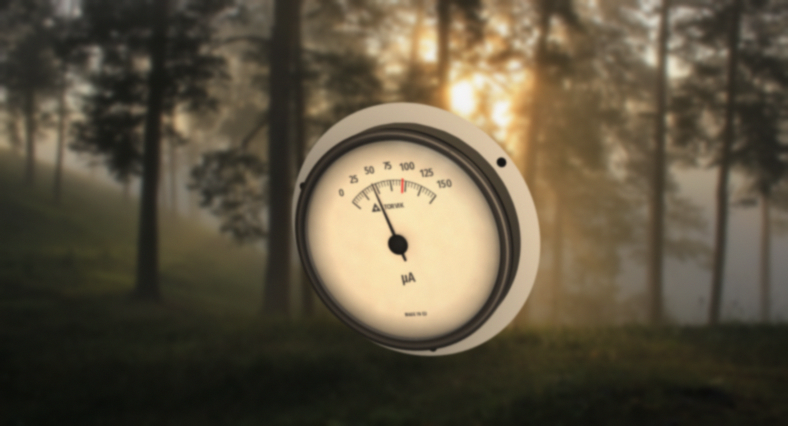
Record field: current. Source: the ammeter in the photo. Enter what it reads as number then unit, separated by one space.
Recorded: 50 µA
